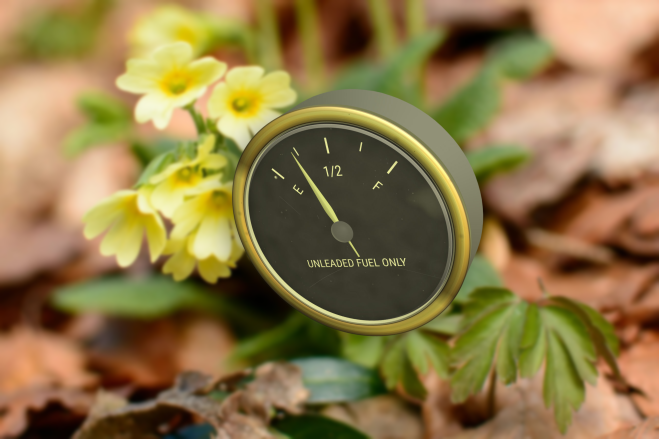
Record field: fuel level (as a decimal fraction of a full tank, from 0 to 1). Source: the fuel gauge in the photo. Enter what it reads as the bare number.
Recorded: 0.25
